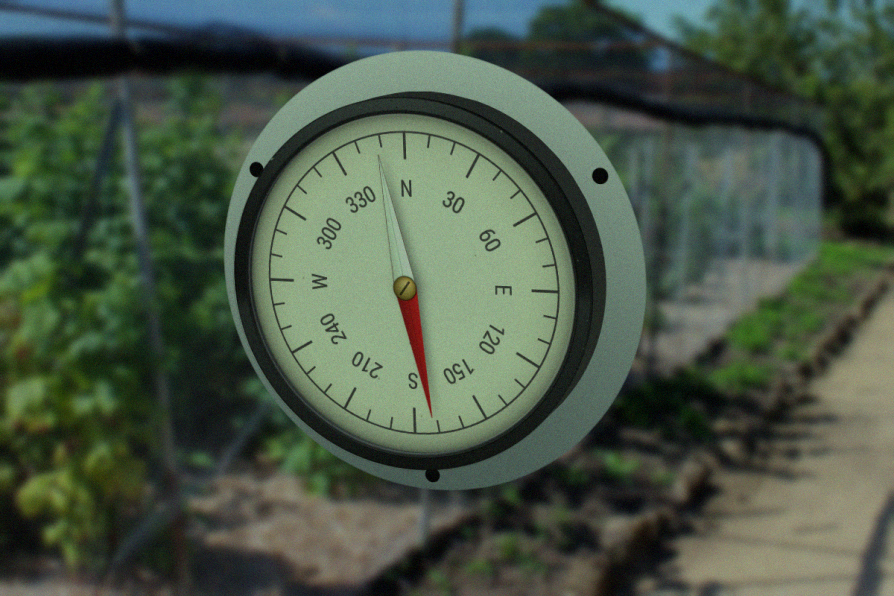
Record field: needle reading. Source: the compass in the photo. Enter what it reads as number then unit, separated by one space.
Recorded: 170 °
